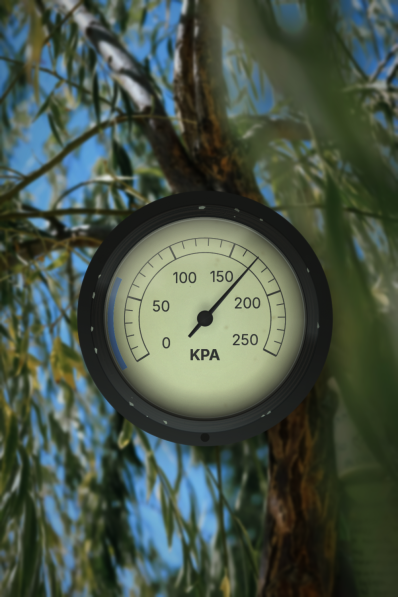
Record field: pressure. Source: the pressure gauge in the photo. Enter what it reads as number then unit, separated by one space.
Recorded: 170 kPa
